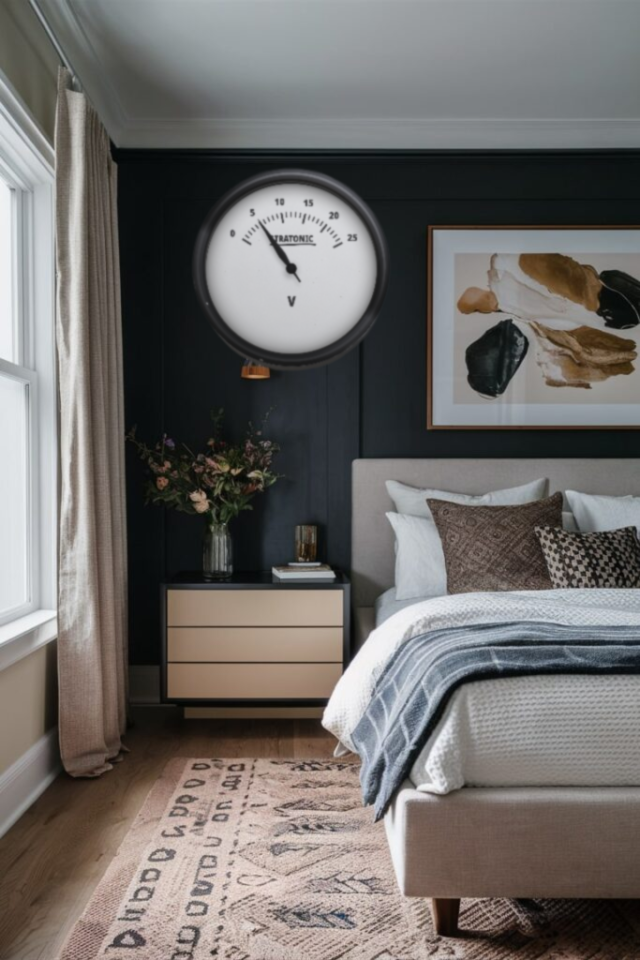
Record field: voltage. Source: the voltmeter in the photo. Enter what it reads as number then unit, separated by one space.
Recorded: 5 V
